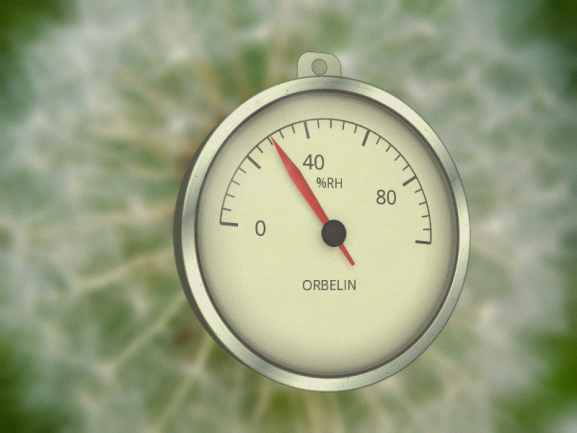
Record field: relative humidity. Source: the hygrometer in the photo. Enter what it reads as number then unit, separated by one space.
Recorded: 28 %
